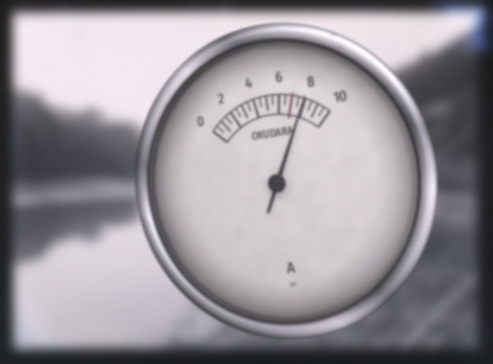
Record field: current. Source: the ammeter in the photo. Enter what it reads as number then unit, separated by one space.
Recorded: 8 A
